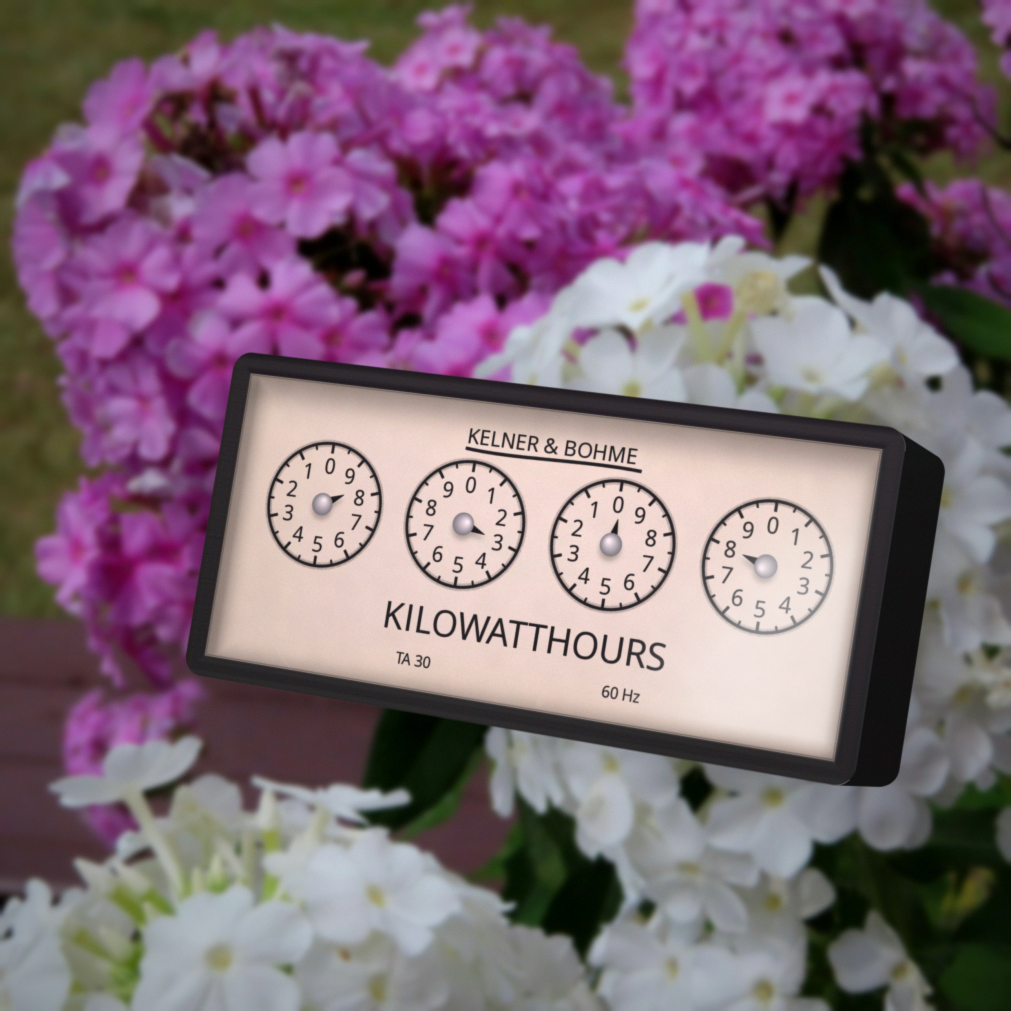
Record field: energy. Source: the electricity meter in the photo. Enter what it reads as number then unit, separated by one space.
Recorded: 8298 kWh
